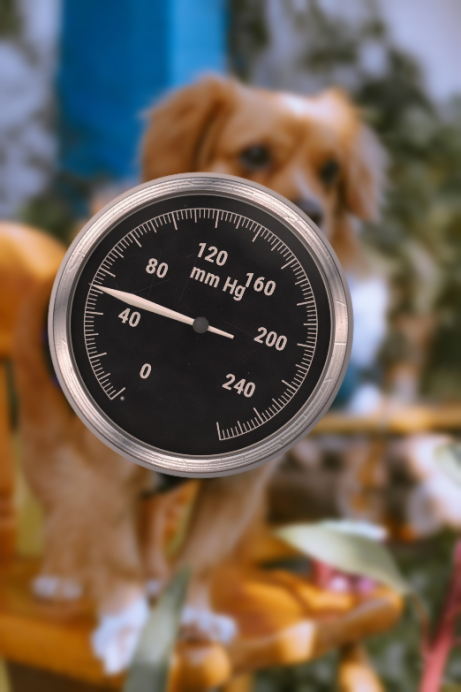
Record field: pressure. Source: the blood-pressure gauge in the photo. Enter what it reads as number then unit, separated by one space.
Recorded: 52 mmHg
